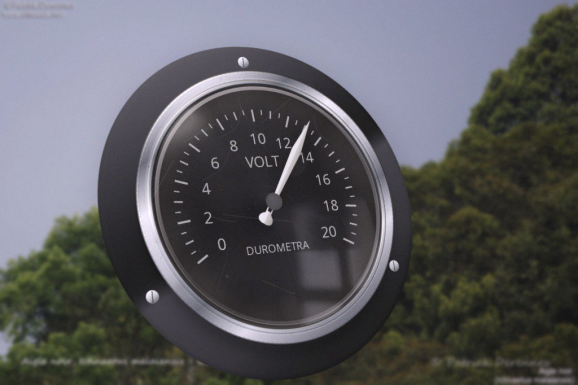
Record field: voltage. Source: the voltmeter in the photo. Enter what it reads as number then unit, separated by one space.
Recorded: 13 V
